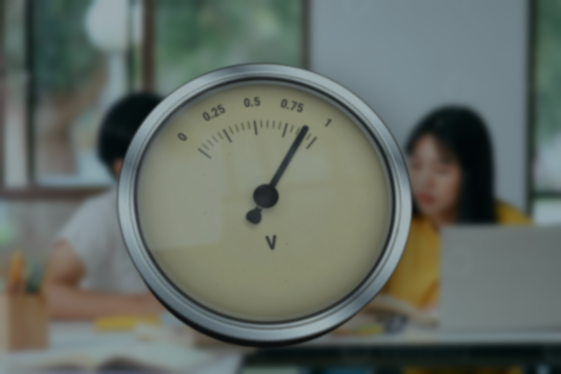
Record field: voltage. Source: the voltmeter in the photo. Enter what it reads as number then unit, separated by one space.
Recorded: 0.9 V
